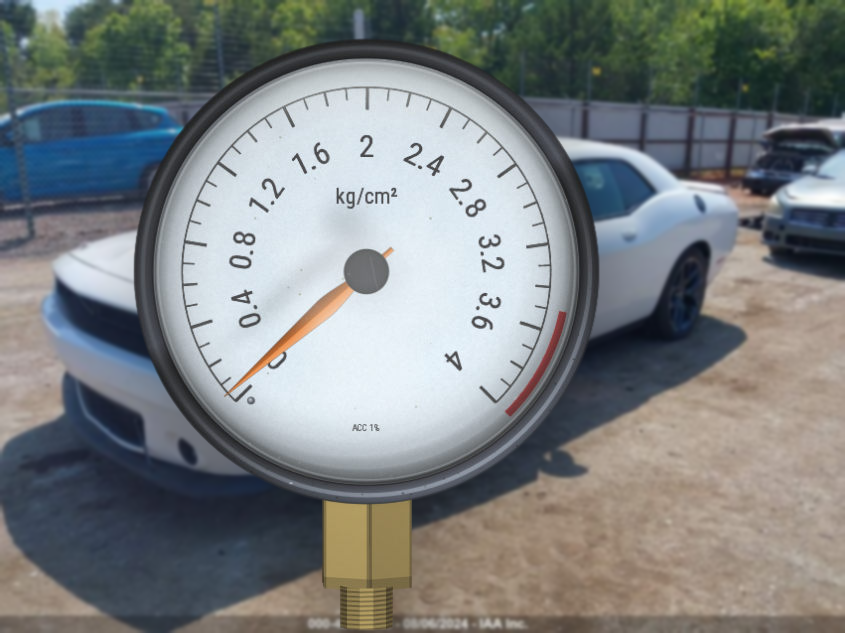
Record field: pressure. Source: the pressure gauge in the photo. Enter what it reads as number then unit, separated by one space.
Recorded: 0.05 kg/cm²
